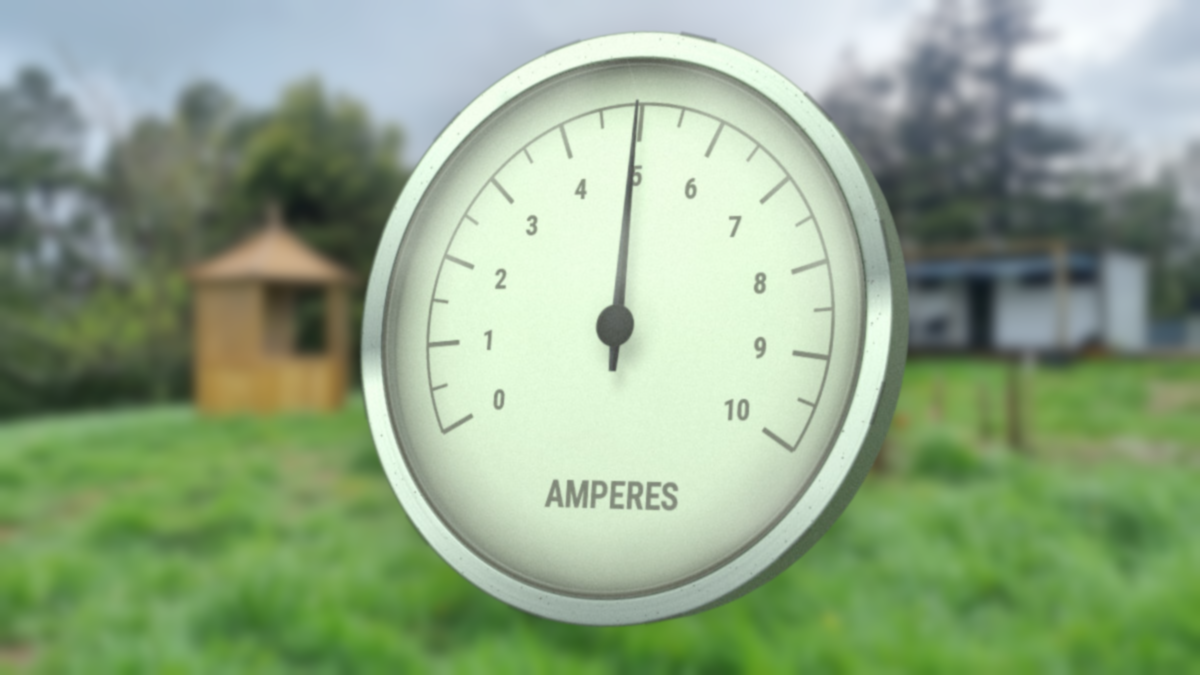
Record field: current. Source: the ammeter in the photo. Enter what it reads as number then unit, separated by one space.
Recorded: 5 A
